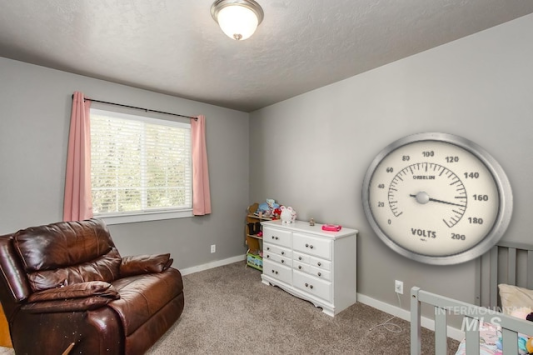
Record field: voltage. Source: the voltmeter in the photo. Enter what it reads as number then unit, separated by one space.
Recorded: 170 V
